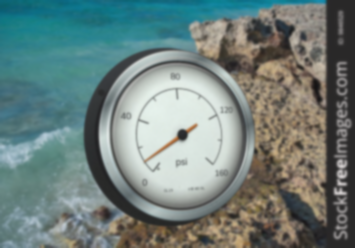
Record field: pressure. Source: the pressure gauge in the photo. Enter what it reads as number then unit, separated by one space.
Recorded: 10 psi
